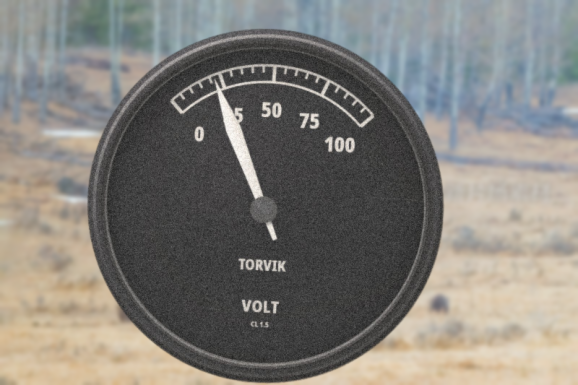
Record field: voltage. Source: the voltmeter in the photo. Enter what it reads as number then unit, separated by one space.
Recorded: 22.5 V
